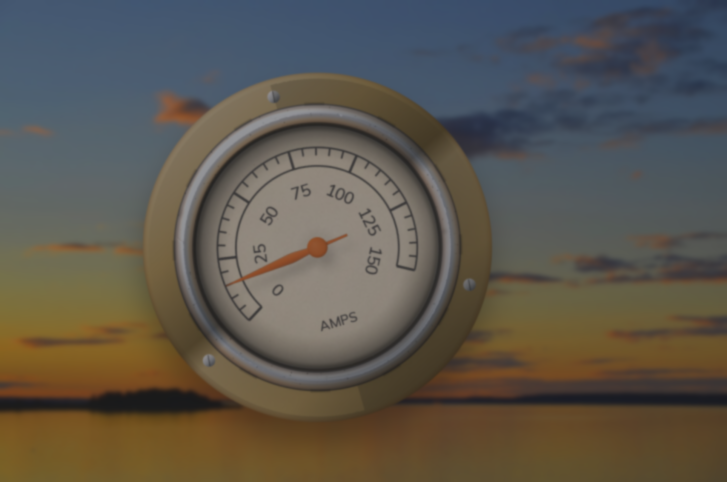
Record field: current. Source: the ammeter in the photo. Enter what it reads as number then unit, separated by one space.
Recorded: 15 A
